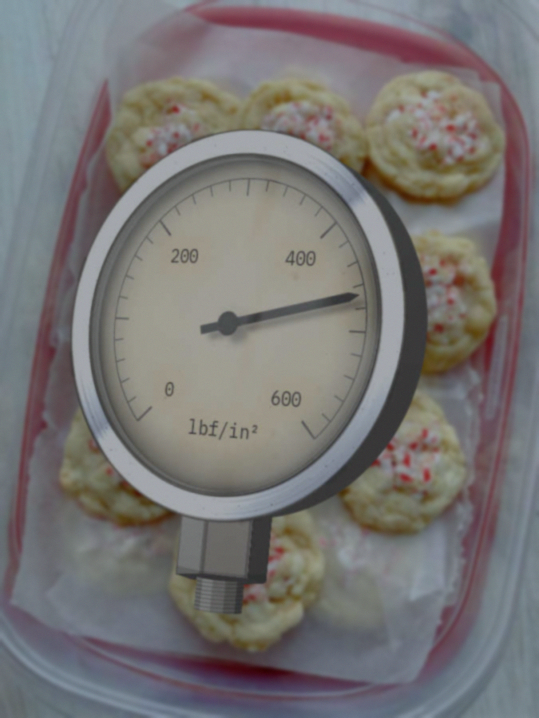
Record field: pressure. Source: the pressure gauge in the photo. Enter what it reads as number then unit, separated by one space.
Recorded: 470 psi
